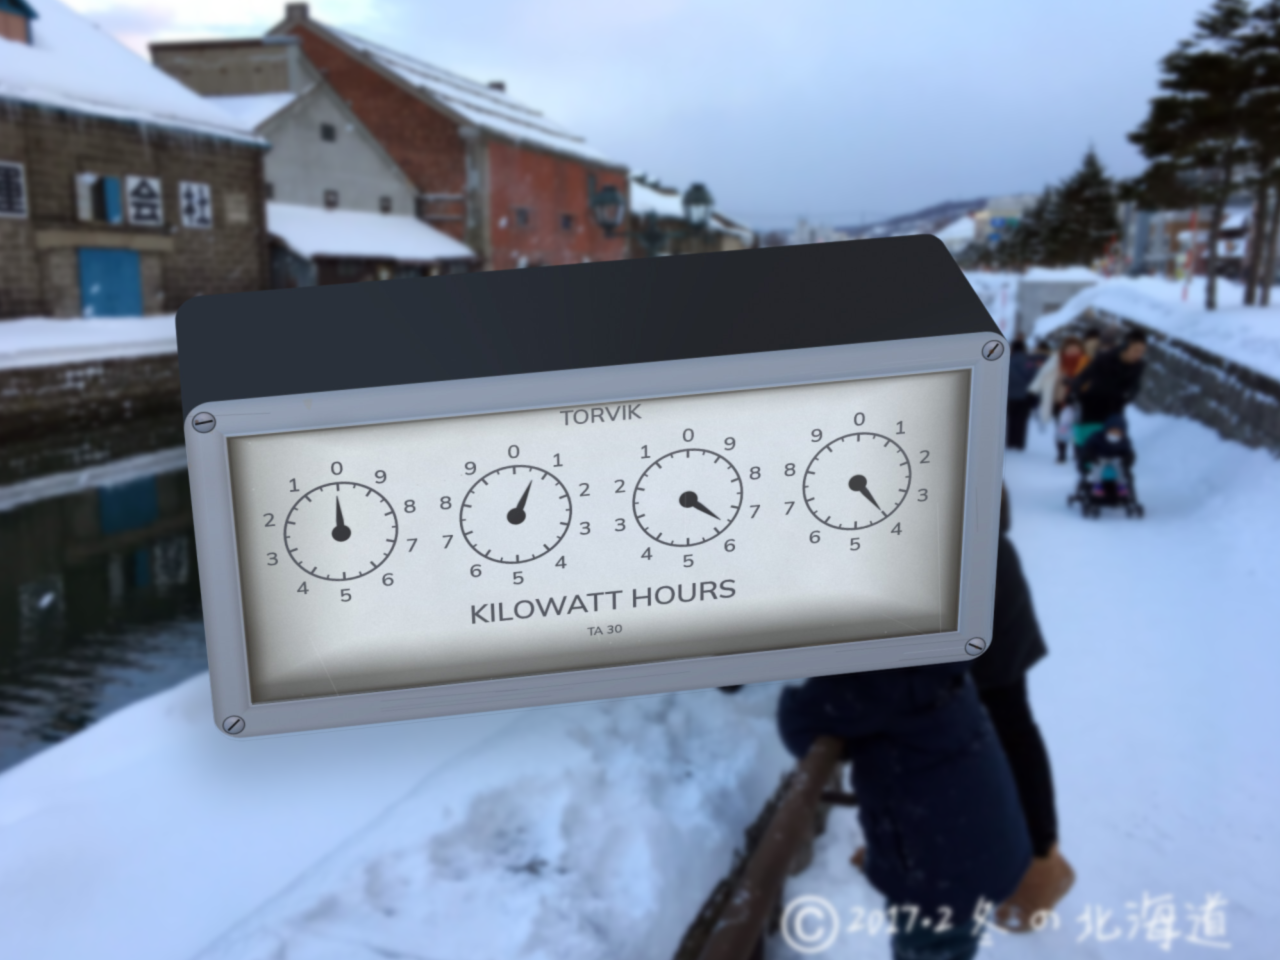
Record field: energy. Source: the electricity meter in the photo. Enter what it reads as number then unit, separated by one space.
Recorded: 64 kWh
